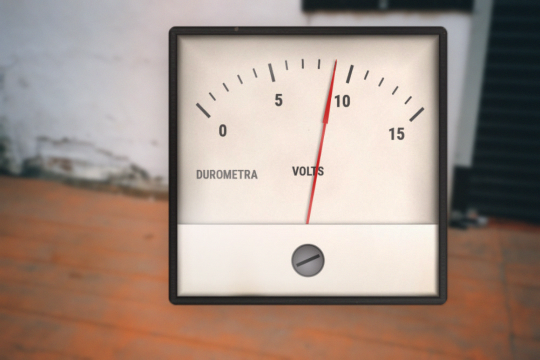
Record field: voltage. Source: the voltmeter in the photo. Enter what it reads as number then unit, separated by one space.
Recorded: 9 V
